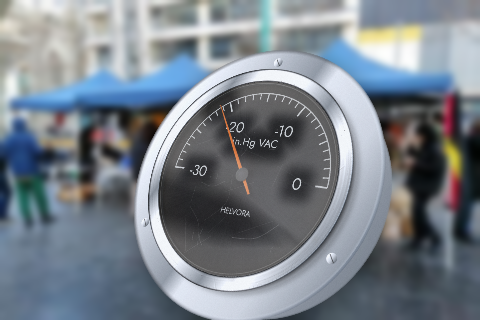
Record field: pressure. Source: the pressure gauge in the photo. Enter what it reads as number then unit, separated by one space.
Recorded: -21 inHg
